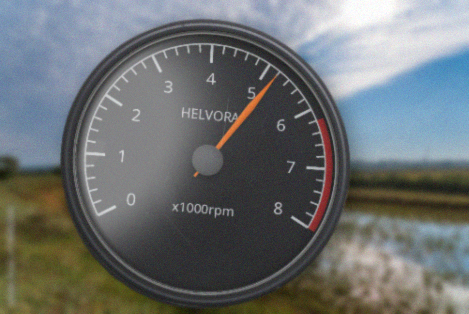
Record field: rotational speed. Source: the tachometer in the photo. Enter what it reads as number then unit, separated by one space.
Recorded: 5200 rpm
